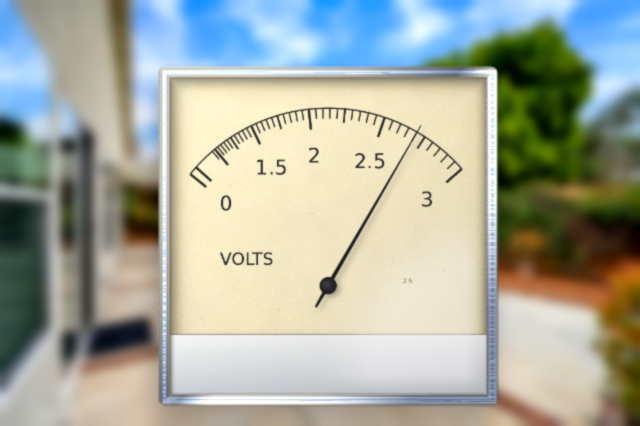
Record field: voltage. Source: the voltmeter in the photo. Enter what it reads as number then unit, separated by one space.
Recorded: 2.7 V
